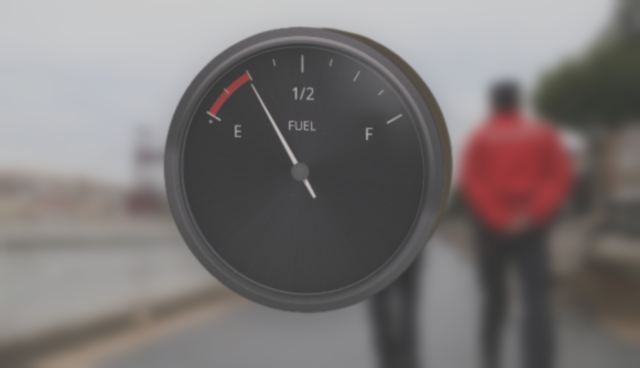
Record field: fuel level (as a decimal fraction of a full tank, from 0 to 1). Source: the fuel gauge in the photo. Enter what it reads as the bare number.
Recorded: 0.25
